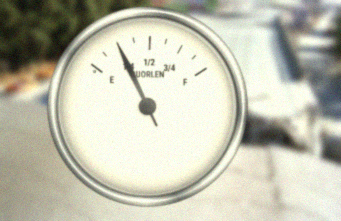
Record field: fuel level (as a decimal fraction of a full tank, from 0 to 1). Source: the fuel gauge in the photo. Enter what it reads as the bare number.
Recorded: 0.25
